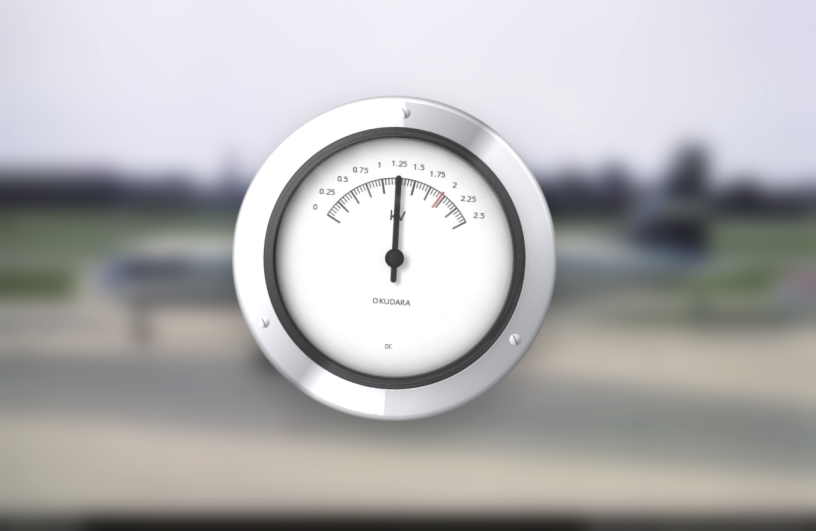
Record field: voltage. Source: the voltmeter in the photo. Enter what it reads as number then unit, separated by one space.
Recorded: 1.25 kV
